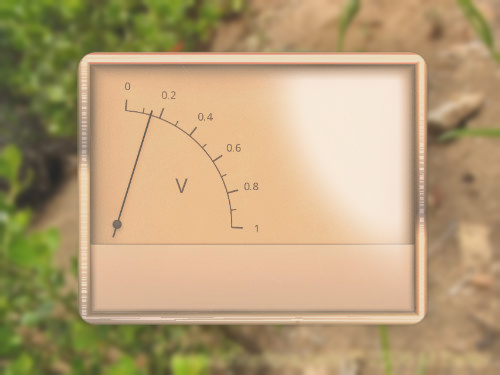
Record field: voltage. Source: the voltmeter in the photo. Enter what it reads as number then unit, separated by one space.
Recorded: 0.15 V
